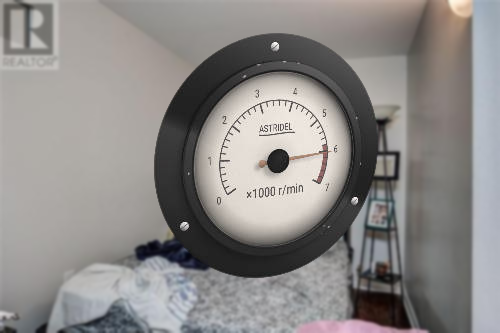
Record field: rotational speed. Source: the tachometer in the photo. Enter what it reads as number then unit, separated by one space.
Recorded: 6000 rpm
